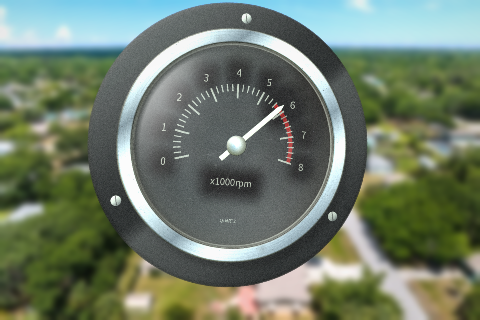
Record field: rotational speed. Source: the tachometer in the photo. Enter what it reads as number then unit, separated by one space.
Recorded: 5800 rpm
